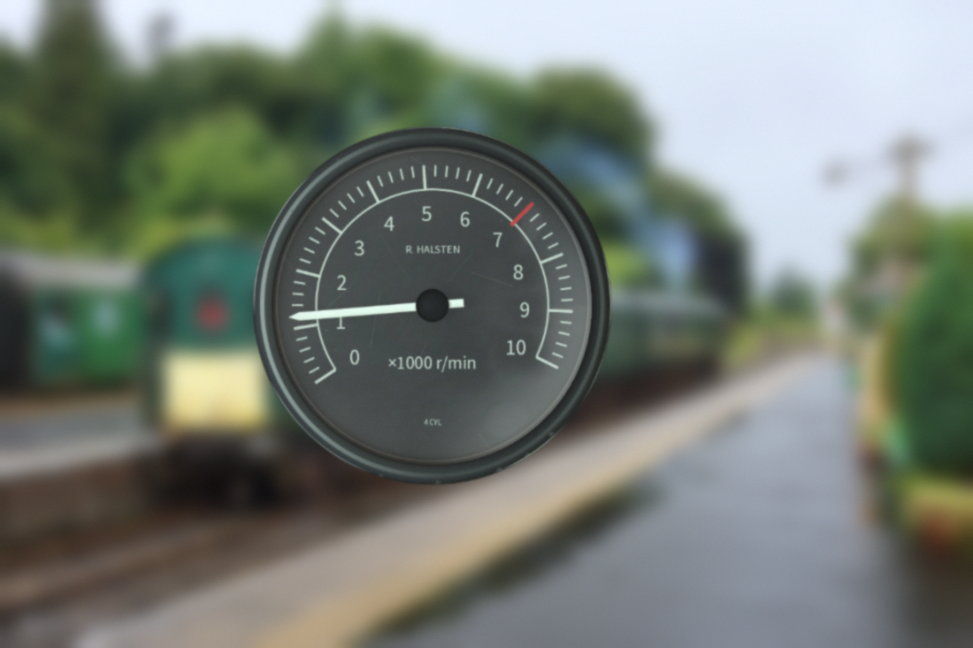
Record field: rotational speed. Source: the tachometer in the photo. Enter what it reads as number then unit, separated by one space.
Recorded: 1200 rpm
